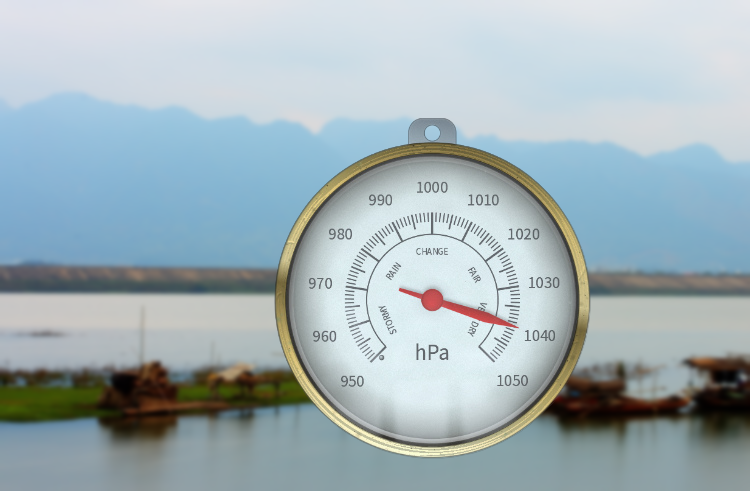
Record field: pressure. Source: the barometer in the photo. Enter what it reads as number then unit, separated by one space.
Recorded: 1040 hPa
